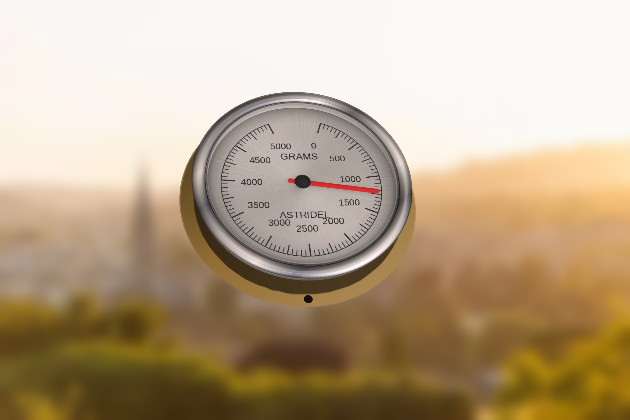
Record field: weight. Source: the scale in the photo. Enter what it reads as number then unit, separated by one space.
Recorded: 1250 g
